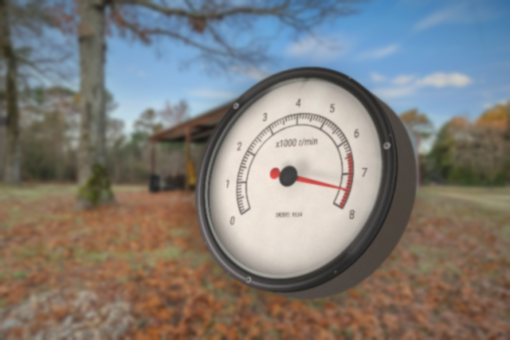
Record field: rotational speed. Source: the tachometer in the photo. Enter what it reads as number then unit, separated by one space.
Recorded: 7500 rpm
